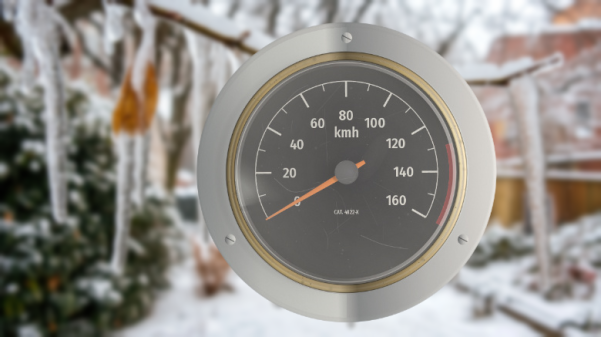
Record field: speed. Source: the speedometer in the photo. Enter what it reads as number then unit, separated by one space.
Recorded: 0 km/h
